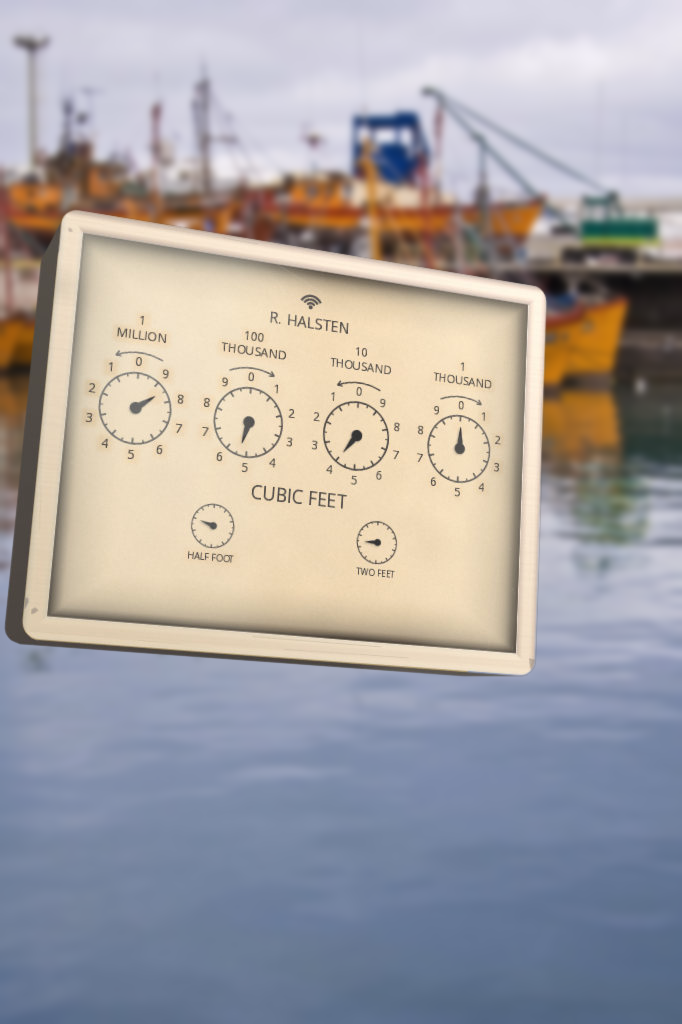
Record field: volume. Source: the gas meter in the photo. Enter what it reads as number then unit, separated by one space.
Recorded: 854000 ft³
